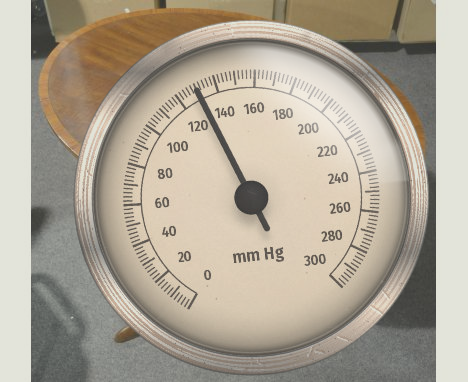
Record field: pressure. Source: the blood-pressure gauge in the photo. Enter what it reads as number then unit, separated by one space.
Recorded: 130 mmHg
